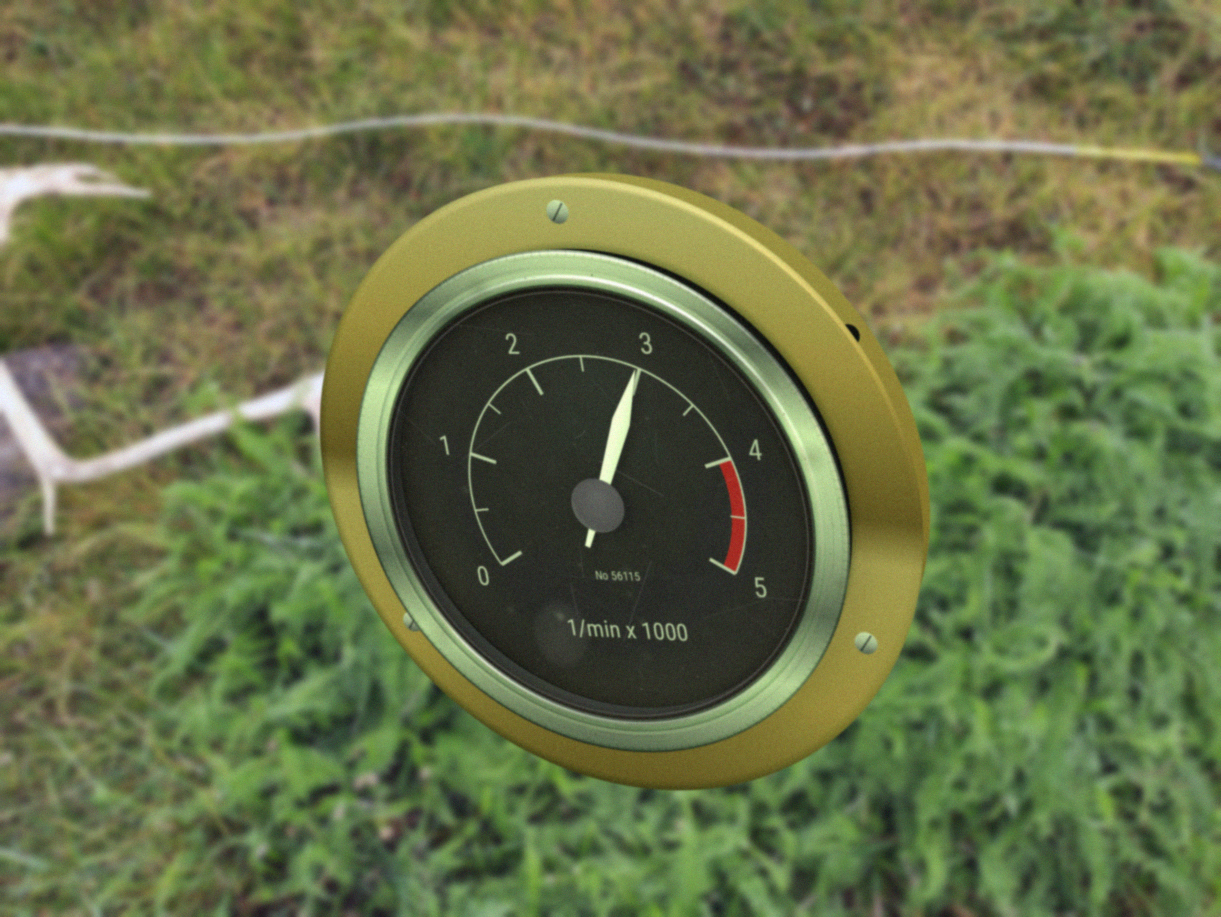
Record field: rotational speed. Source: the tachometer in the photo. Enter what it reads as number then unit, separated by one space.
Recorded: 3000 rpm
